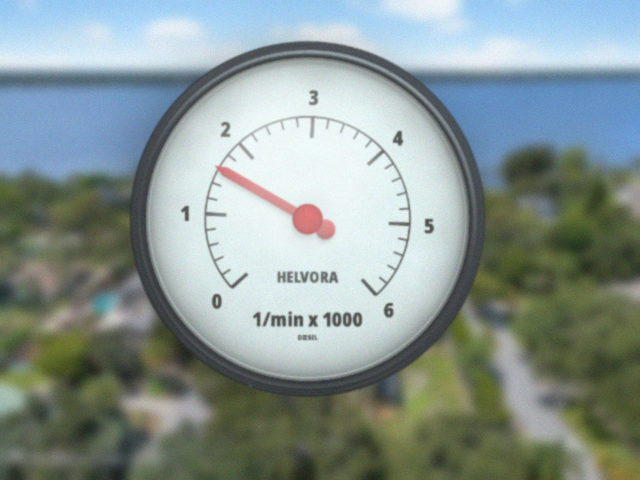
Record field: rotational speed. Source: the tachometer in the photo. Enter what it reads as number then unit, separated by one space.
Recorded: 1600 rpm
